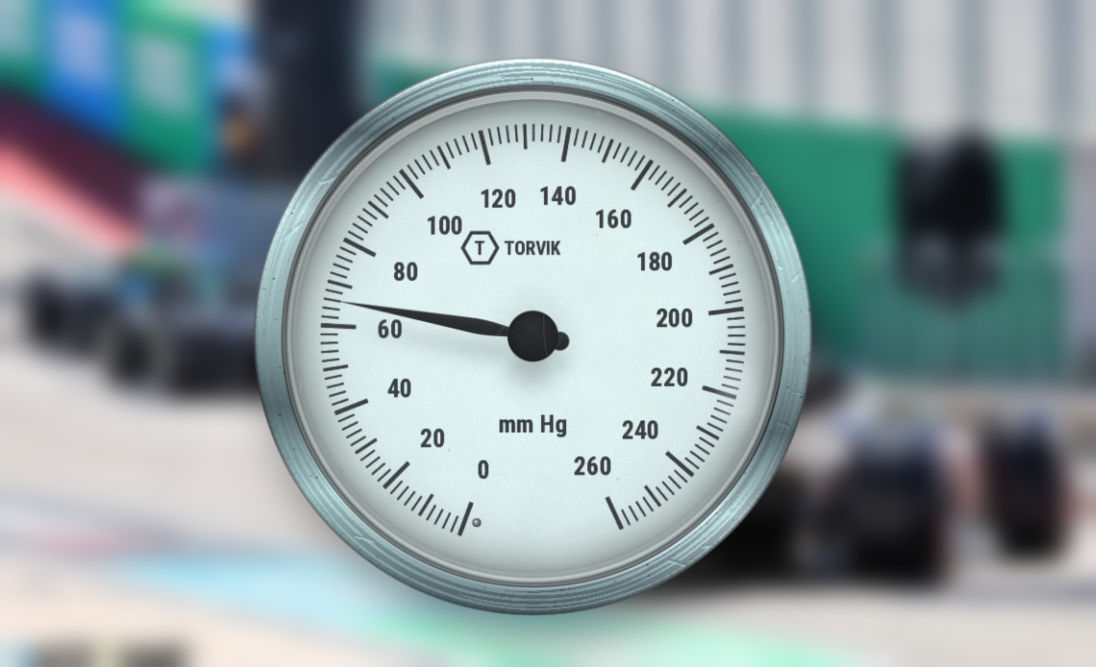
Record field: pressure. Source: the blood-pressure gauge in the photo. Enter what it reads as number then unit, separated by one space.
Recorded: 66 mmHg
